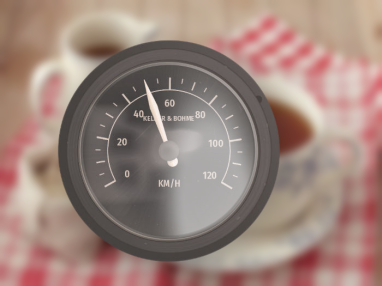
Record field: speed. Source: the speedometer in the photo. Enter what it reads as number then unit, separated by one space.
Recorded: 50 km/h
